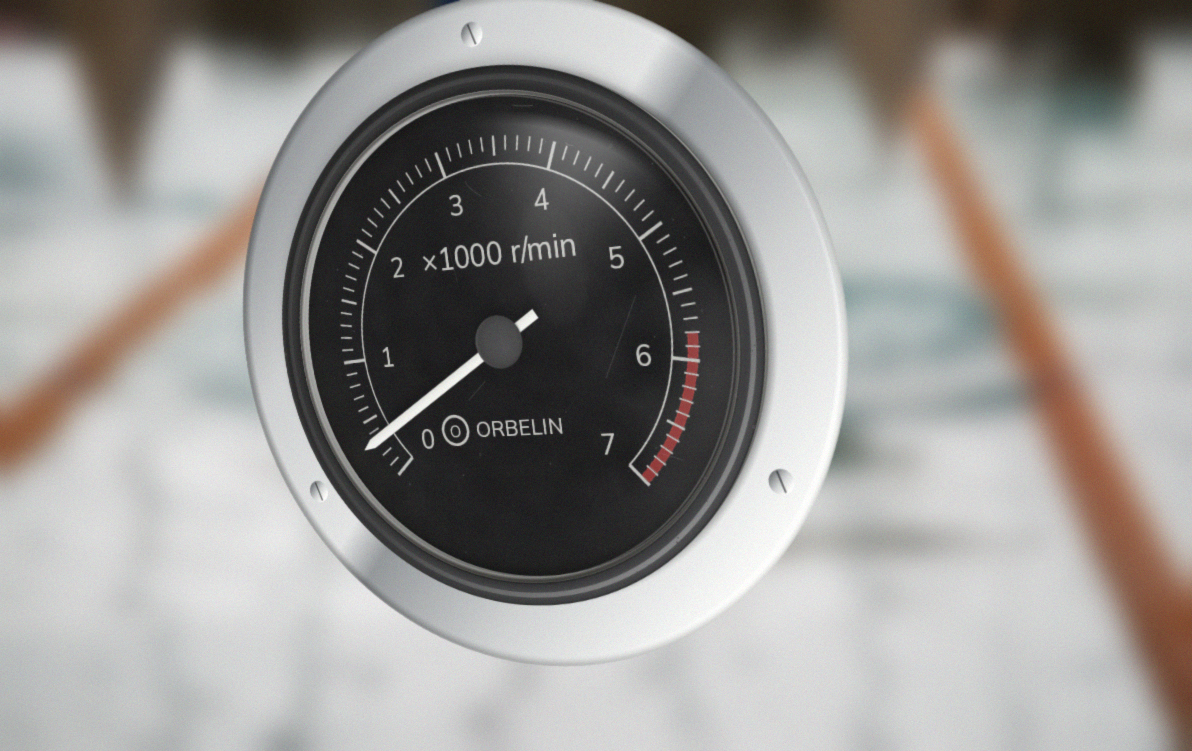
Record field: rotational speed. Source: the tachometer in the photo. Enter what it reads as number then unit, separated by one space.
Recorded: 300 rpm
